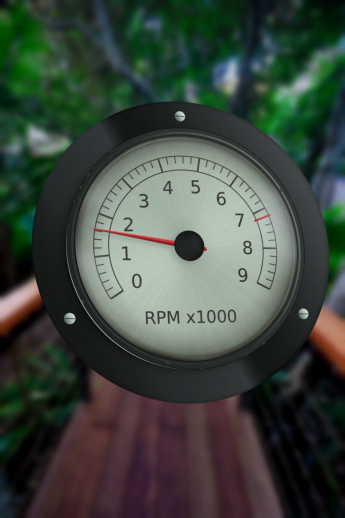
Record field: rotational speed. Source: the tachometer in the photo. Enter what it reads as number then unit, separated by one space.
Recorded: 1600 rpm
